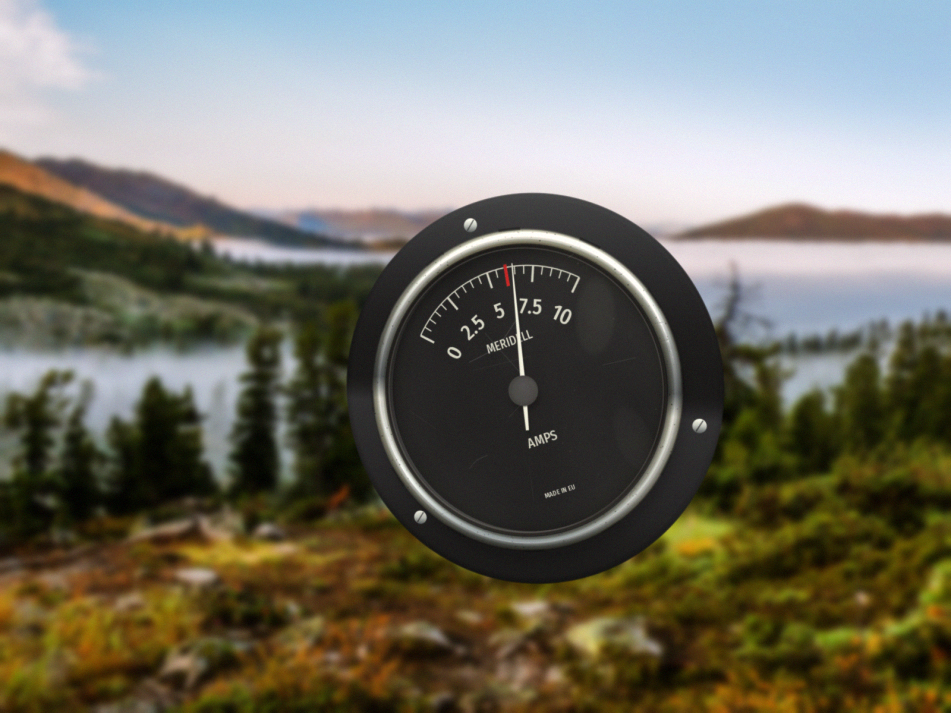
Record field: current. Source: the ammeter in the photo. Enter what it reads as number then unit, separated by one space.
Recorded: 6.5 A
